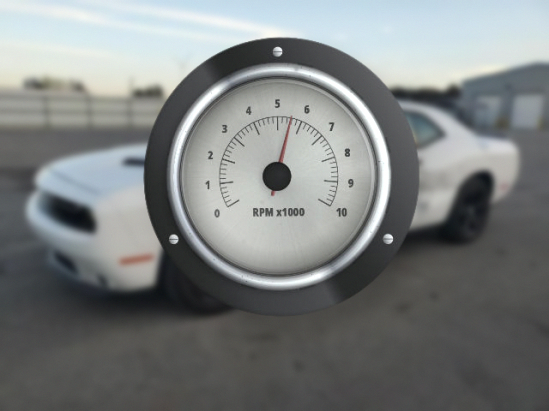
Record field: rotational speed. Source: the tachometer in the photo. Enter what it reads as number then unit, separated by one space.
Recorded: 5600 rpm
